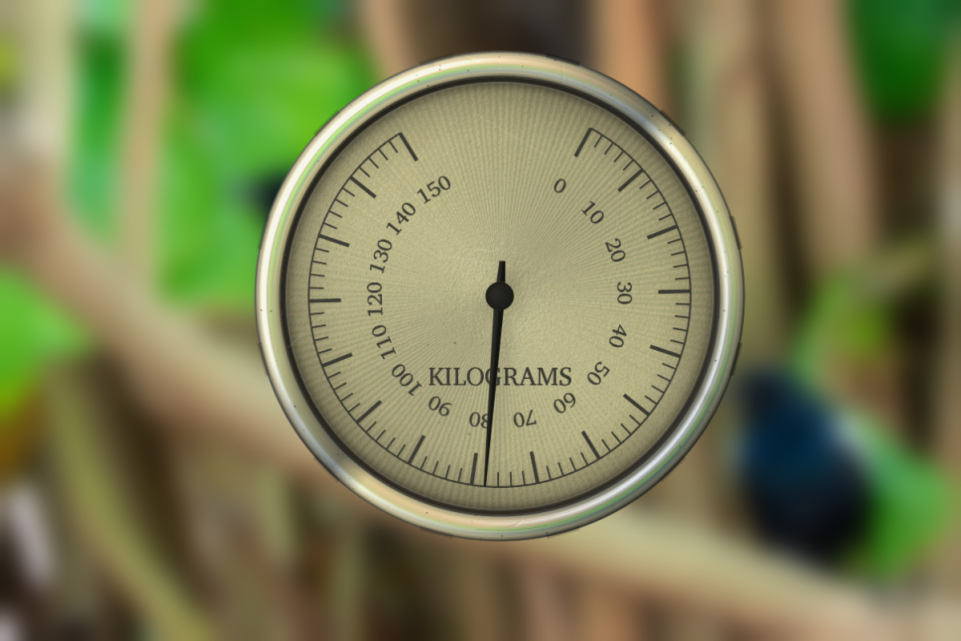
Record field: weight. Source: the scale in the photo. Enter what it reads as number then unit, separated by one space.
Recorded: 78 kg
